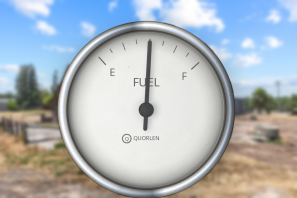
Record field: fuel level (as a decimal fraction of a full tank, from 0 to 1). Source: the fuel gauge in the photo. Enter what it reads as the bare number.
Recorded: 0.5
